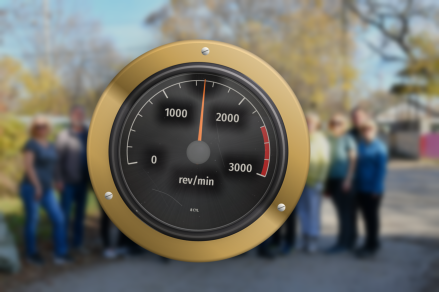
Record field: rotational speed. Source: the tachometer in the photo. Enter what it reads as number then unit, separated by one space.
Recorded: 1500 rpm
